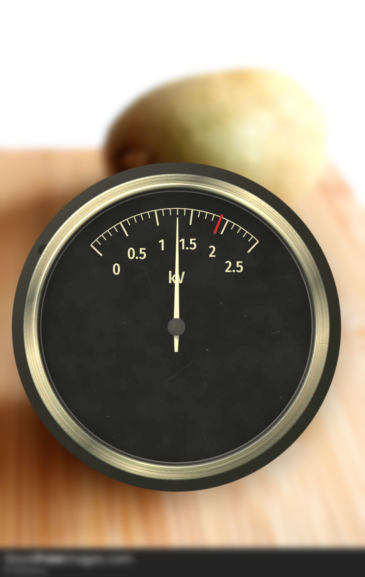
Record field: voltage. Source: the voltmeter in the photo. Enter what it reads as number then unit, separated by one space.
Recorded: 1.3 kV
